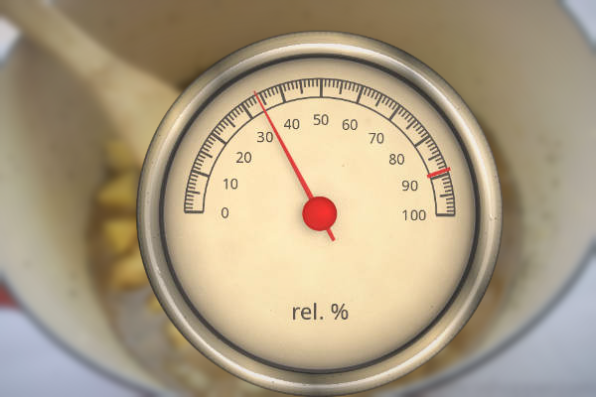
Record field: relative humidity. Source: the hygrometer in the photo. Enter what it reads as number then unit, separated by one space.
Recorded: 34 %
